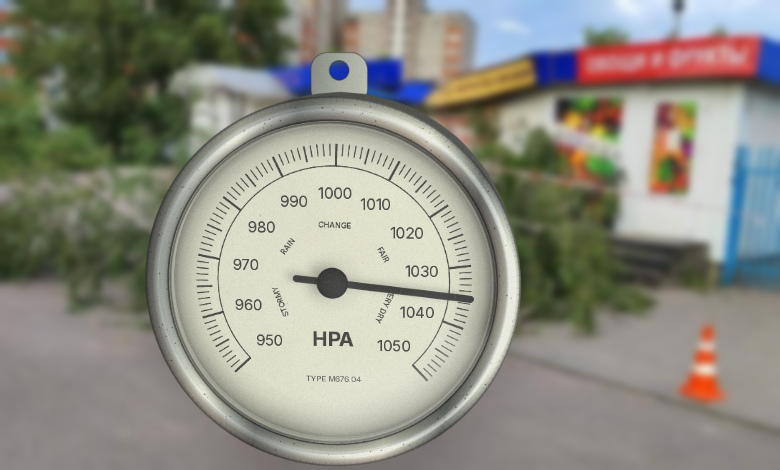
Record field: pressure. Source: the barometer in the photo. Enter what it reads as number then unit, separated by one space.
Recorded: 1035 hPa
